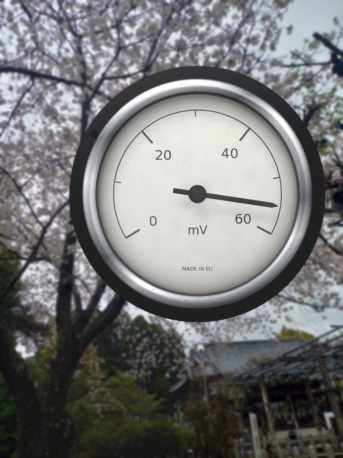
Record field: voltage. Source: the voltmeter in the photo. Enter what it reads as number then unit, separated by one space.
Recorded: 55 mV
